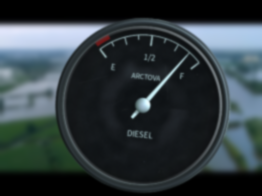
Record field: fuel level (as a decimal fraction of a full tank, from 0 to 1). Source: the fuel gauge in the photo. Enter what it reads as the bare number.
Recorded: 0.875
